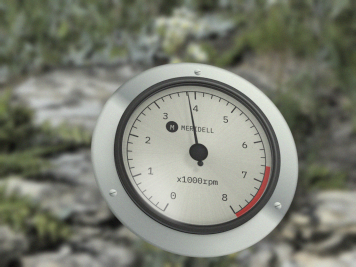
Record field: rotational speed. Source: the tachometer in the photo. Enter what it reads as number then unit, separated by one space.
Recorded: 3800 rpm
